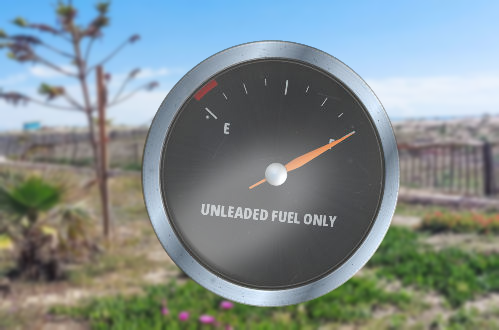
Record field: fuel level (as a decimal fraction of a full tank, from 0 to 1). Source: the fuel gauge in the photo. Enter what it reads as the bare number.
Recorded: 1
